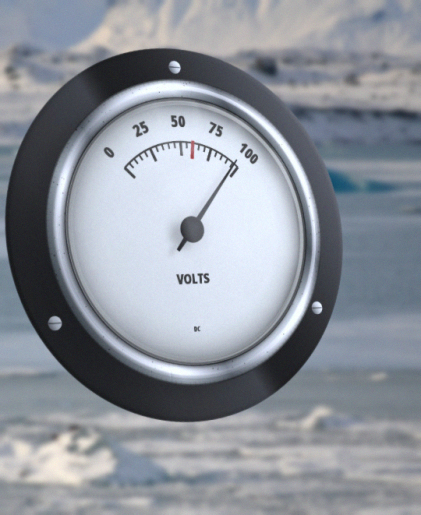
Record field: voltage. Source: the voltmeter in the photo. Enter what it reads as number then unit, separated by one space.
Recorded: 95 V
